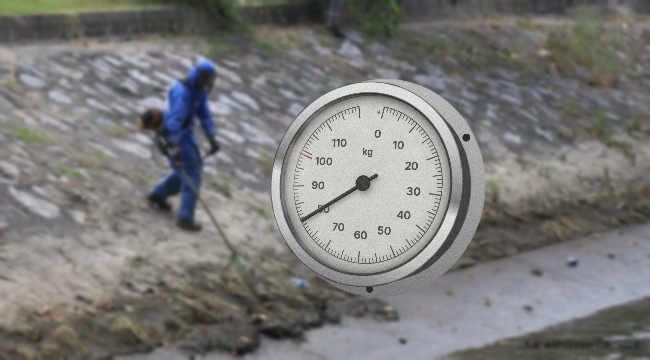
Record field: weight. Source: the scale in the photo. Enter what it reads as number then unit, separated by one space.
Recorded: 80 kg
